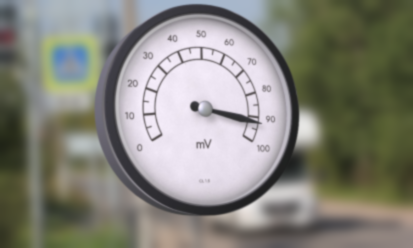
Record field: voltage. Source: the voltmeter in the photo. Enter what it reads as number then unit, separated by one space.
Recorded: 92.5 mV
